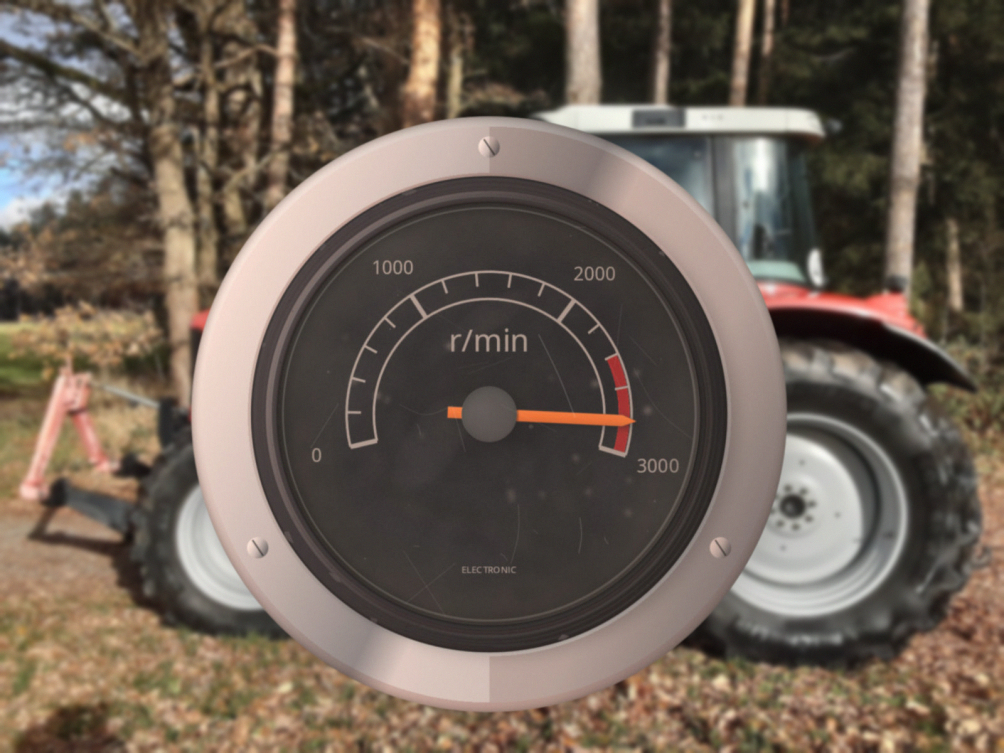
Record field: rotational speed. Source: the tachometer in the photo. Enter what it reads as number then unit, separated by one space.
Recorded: 2800 rpm
